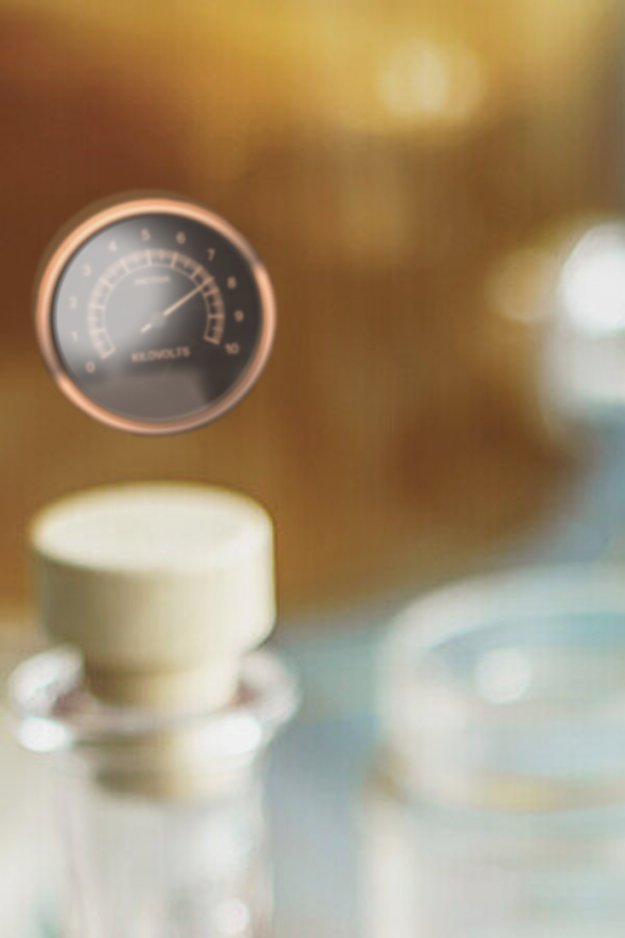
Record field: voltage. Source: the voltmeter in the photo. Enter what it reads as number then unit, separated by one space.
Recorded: 7.5 kV
